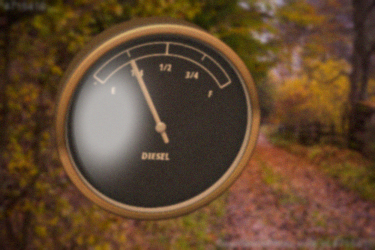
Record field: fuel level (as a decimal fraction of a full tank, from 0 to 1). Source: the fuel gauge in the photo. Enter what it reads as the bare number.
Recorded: 0.25
